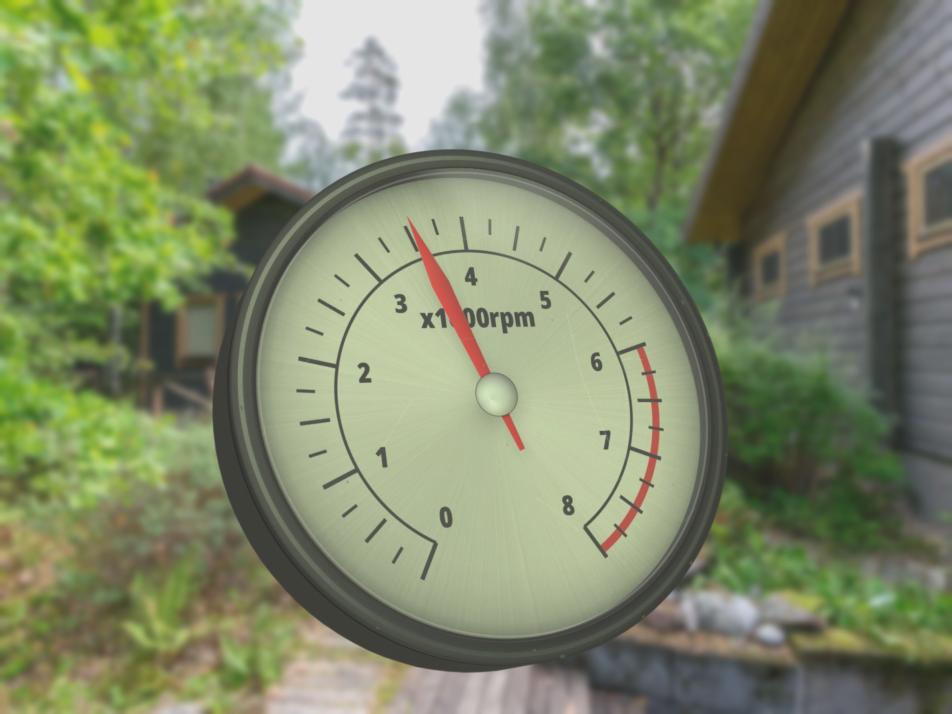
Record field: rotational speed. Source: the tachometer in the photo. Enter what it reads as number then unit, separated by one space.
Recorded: 3500 rpm
